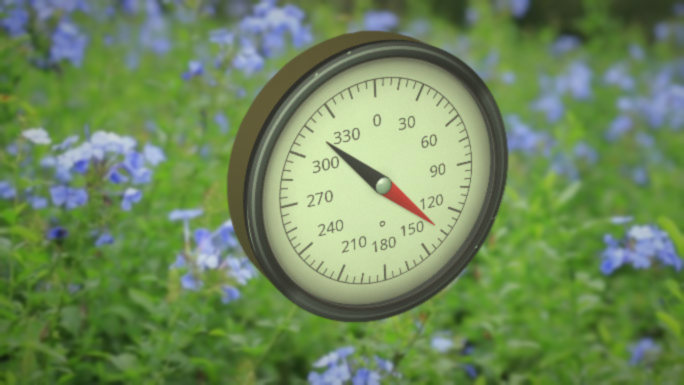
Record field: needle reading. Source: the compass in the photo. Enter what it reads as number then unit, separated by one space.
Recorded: 135 °
